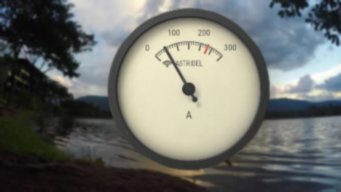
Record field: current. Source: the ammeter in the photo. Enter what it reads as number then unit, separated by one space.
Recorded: 50 A
